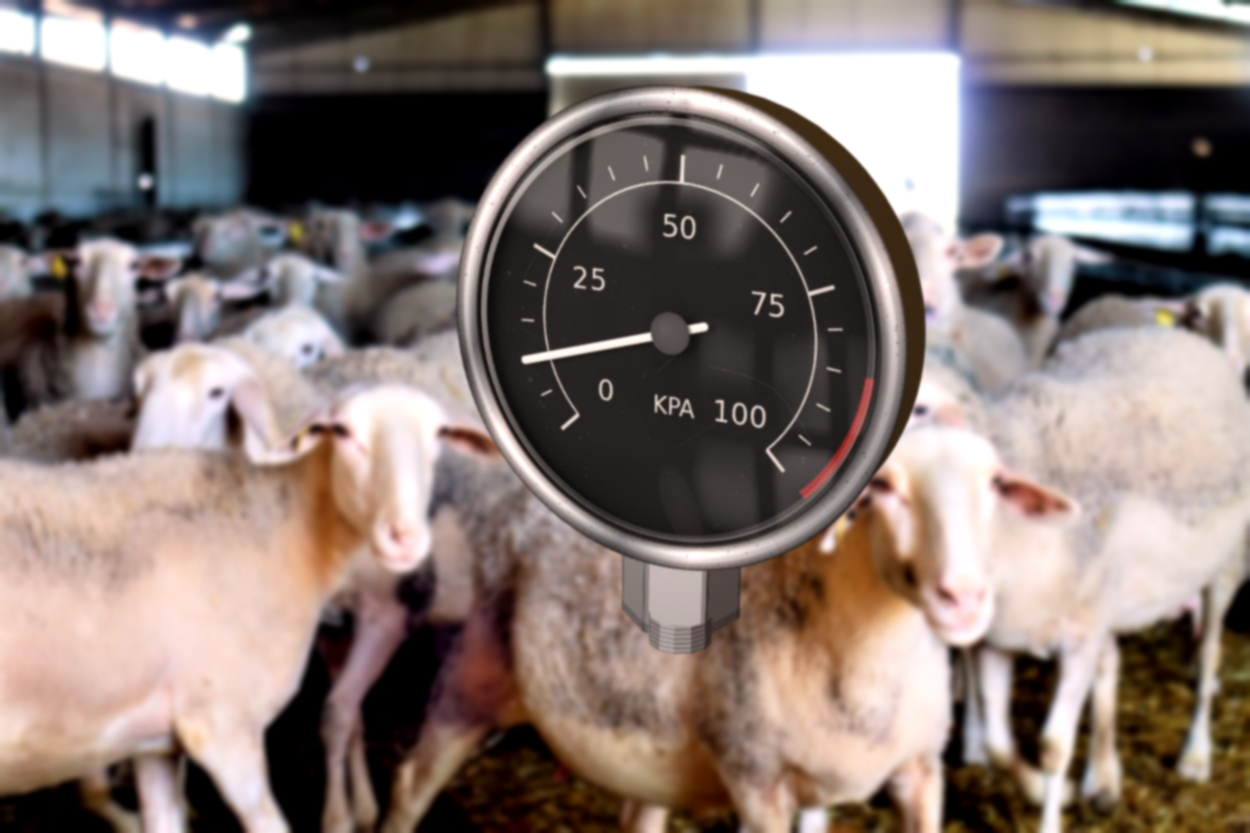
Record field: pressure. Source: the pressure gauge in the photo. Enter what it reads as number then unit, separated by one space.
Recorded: 10 kPa
